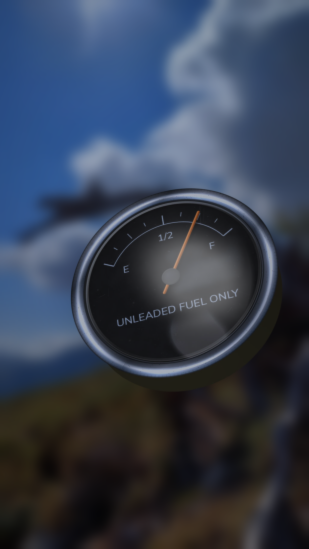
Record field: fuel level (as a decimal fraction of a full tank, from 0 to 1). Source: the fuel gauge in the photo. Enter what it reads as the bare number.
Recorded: 0.75
